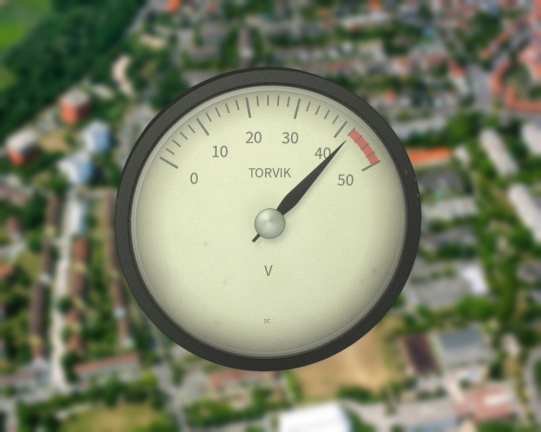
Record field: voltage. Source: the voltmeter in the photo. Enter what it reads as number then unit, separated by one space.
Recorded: 42 V
